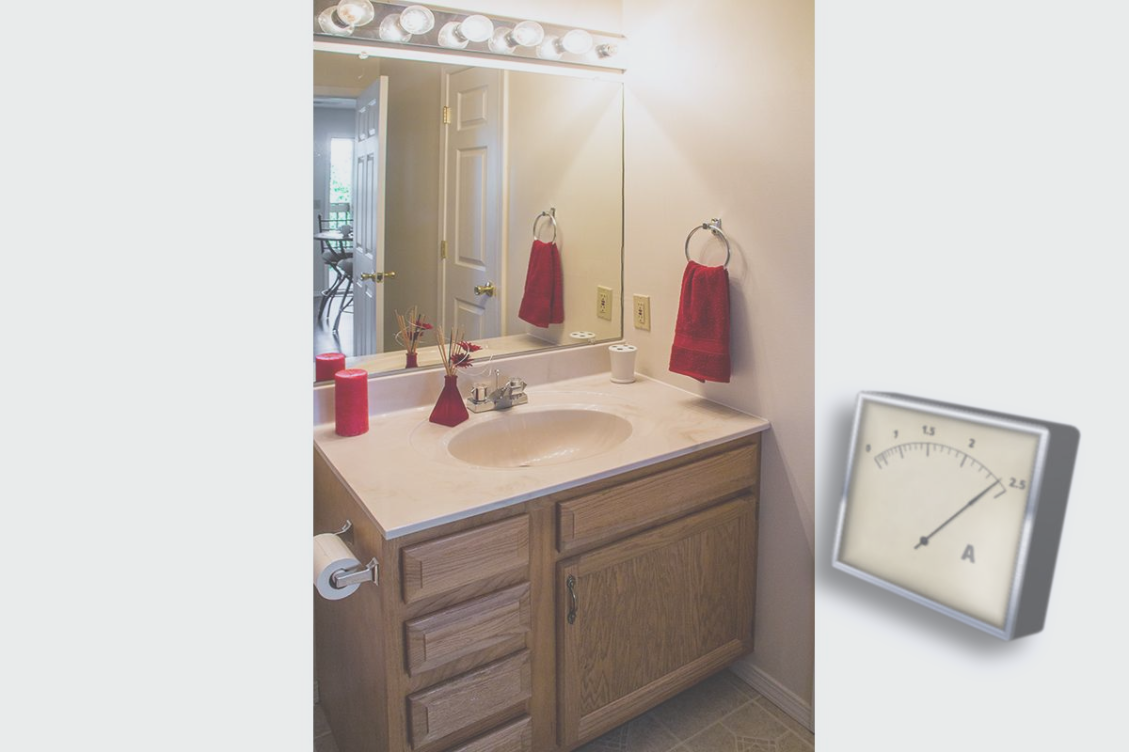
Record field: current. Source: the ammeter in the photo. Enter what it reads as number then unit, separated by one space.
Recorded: 2.4 A
